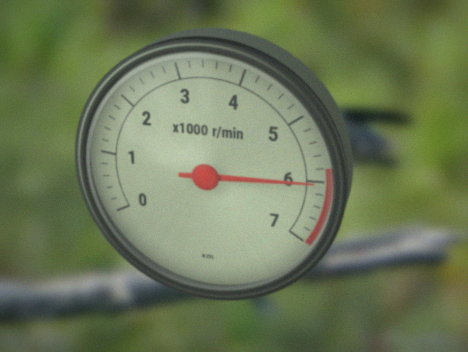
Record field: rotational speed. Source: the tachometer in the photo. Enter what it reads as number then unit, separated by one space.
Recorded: 6000 rpm
